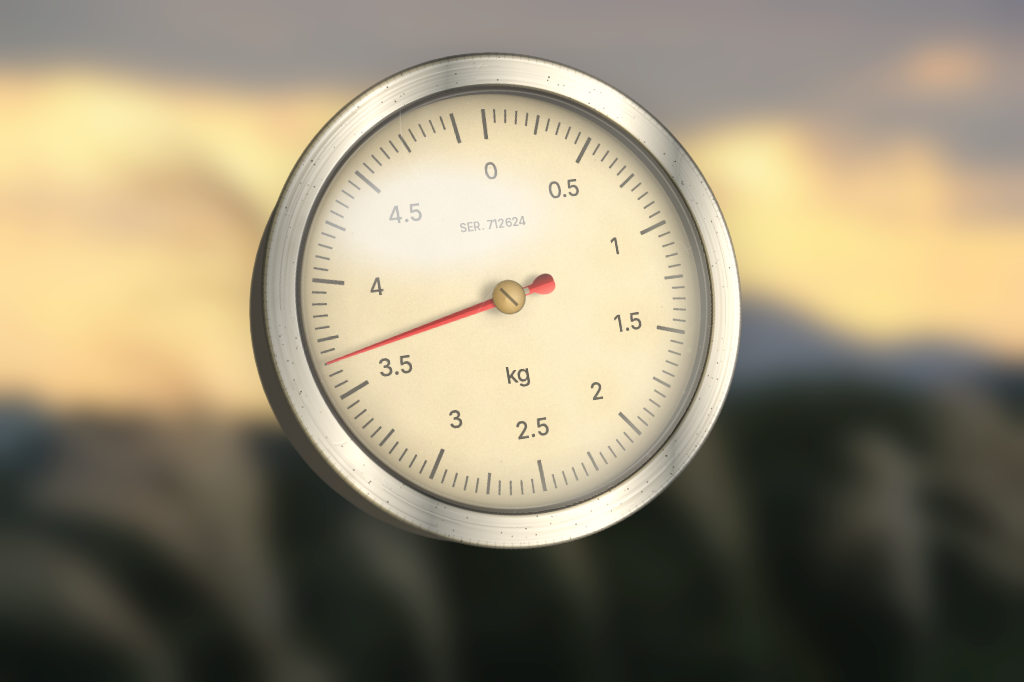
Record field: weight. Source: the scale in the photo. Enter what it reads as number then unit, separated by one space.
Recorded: 3.65 kg
